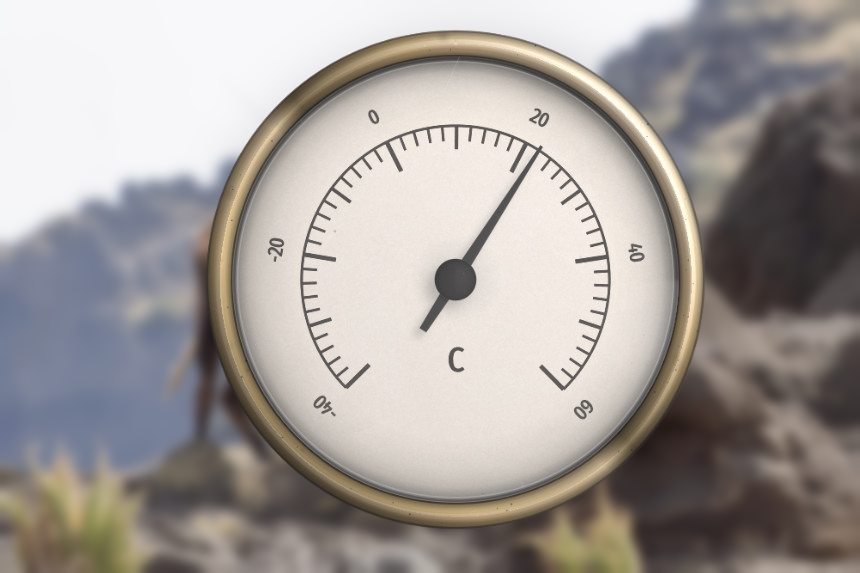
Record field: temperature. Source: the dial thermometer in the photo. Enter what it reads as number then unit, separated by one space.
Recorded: 22 °C
